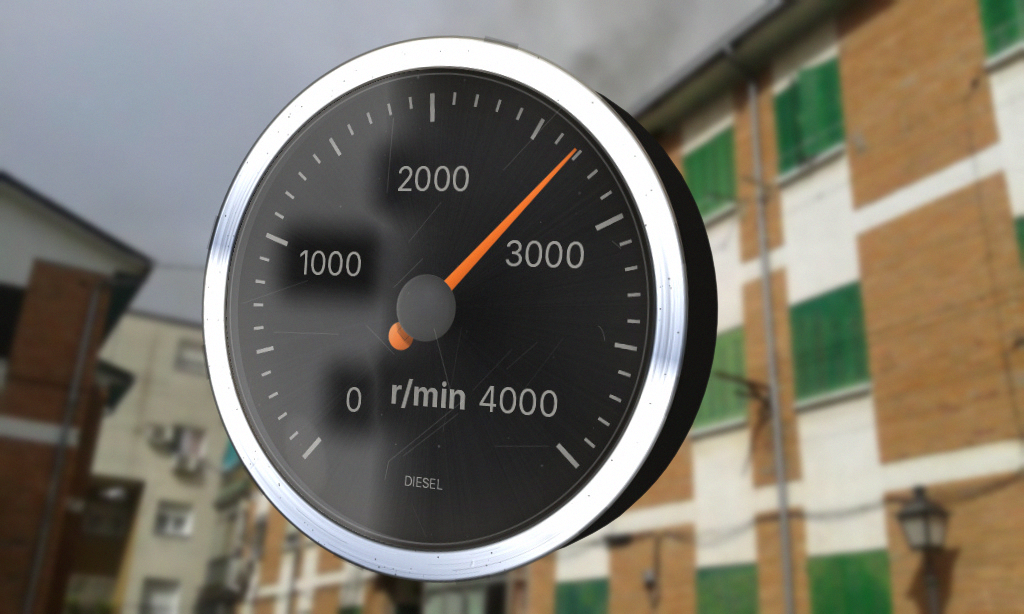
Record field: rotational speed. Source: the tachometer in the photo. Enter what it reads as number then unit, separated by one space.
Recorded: 2700 rpm
